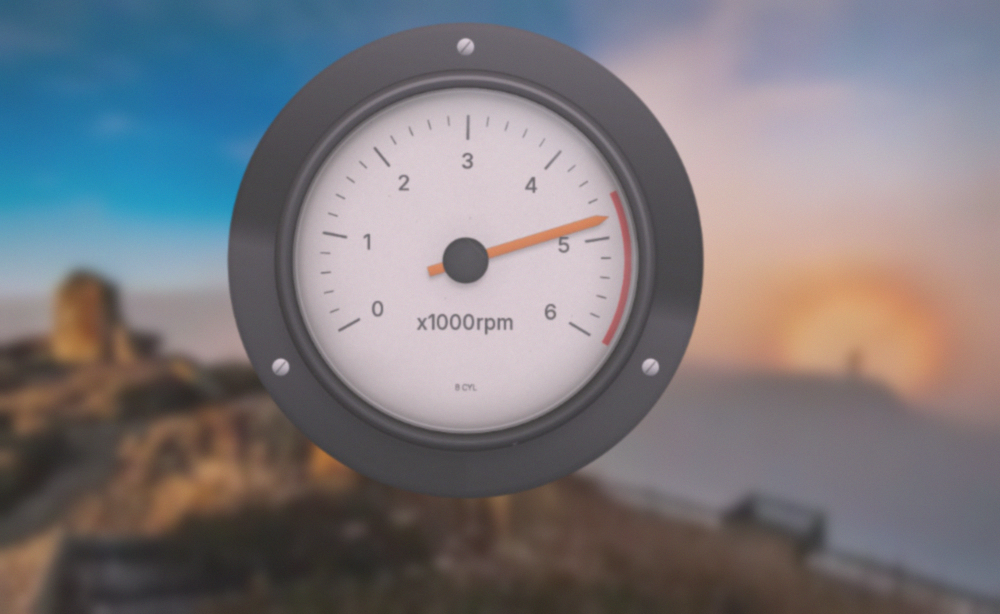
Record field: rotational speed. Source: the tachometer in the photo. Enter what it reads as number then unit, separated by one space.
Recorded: 4800 rpm
